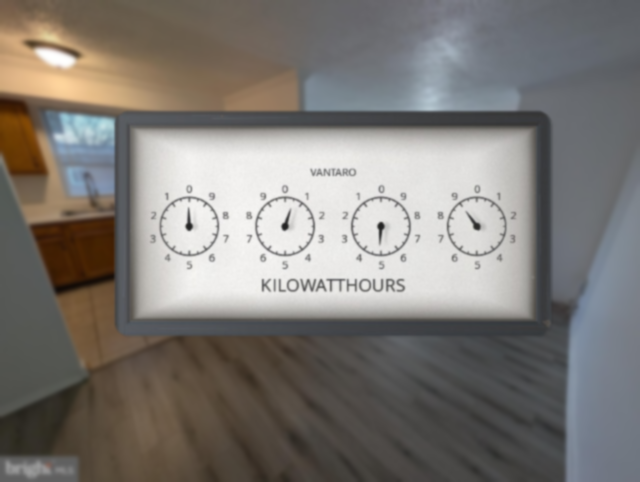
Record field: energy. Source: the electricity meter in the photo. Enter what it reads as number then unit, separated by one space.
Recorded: 49 kWh
